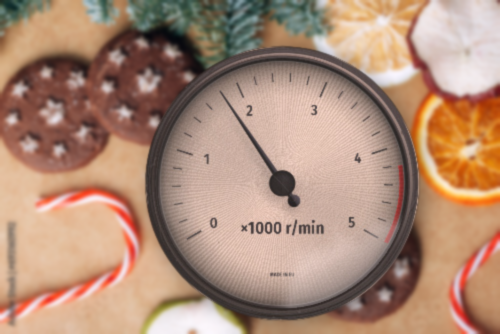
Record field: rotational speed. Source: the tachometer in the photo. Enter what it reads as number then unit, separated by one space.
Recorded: 1800 rpm
